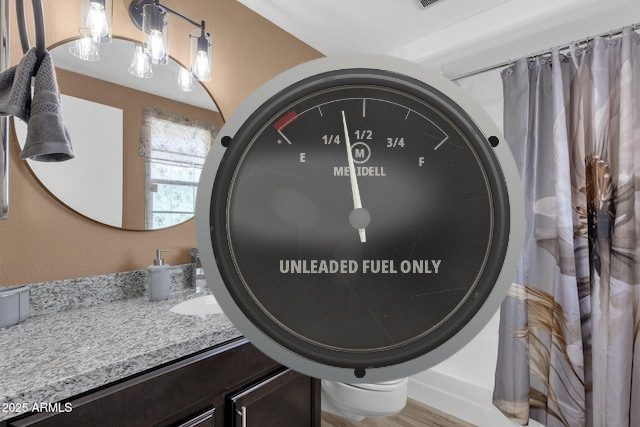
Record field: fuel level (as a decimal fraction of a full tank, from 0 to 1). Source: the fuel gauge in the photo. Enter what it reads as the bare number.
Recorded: 0.375
